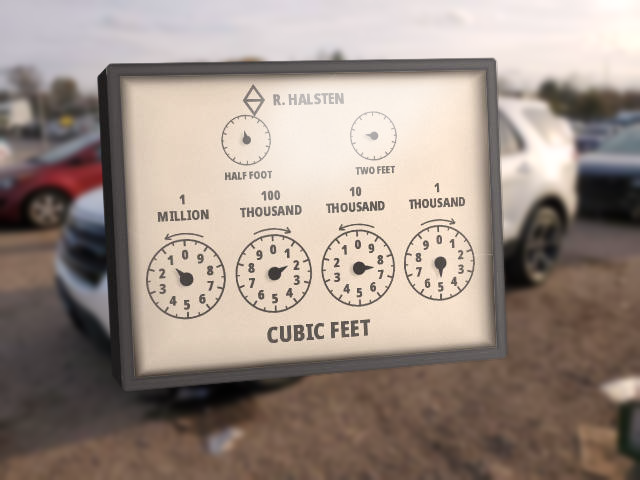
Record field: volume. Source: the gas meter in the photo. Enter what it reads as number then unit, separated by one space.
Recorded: 117500 ft³
